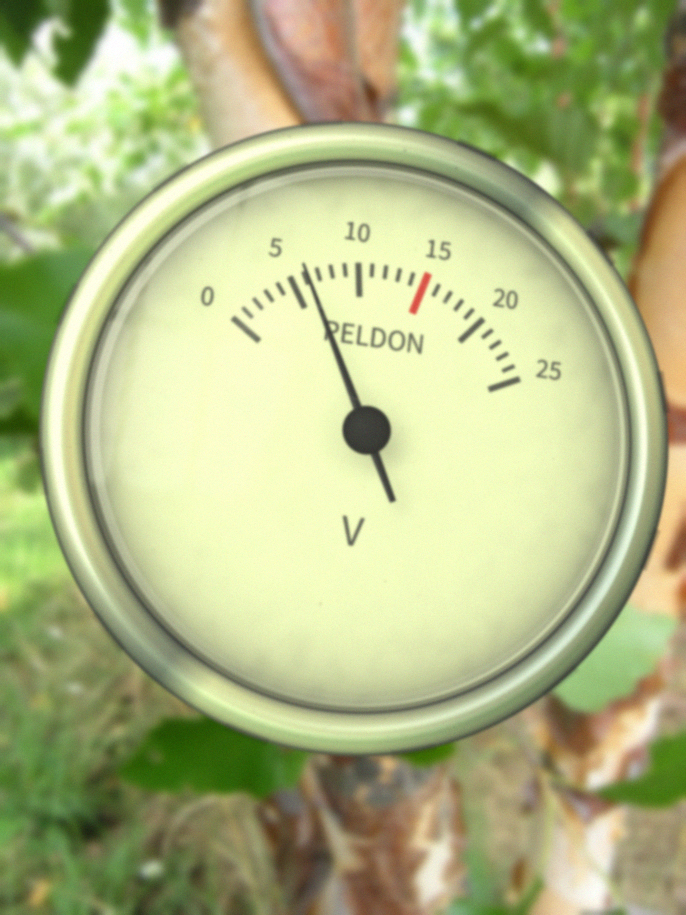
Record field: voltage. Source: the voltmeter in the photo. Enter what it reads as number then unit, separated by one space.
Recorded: 6 V
